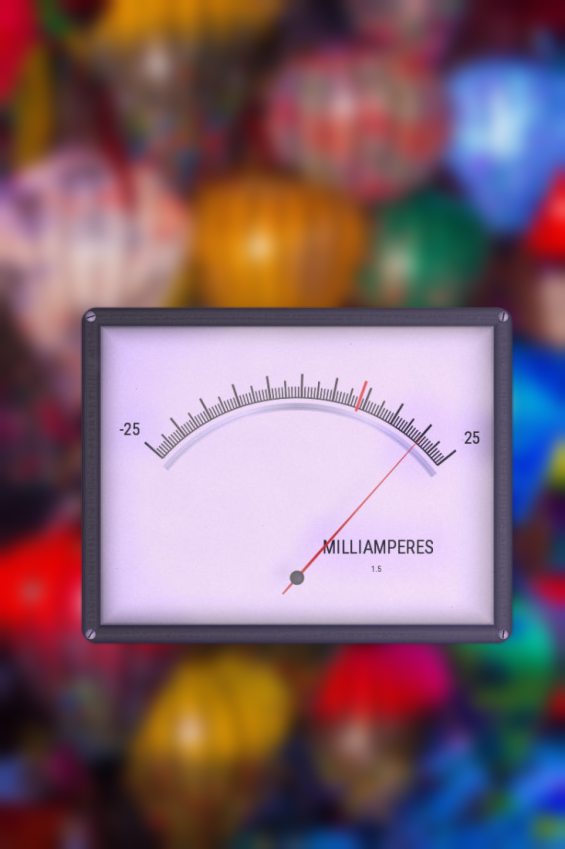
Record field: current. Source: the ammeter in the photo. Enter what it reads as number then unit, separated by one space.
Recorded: 20 mA
